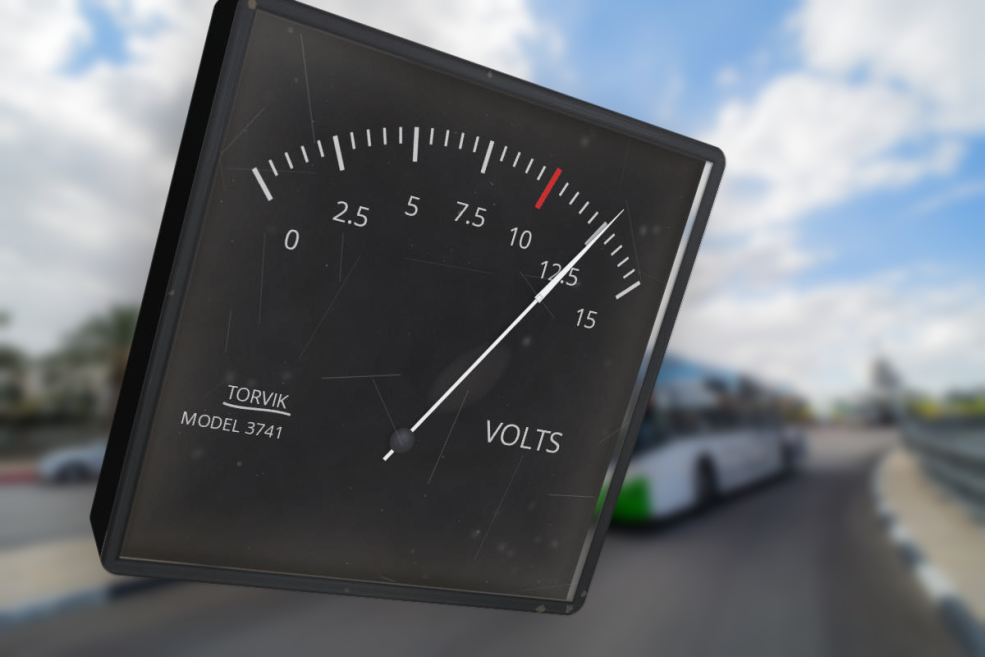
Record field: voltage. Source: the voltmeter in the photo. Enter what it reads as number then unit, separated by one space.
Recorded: 12.5 V
